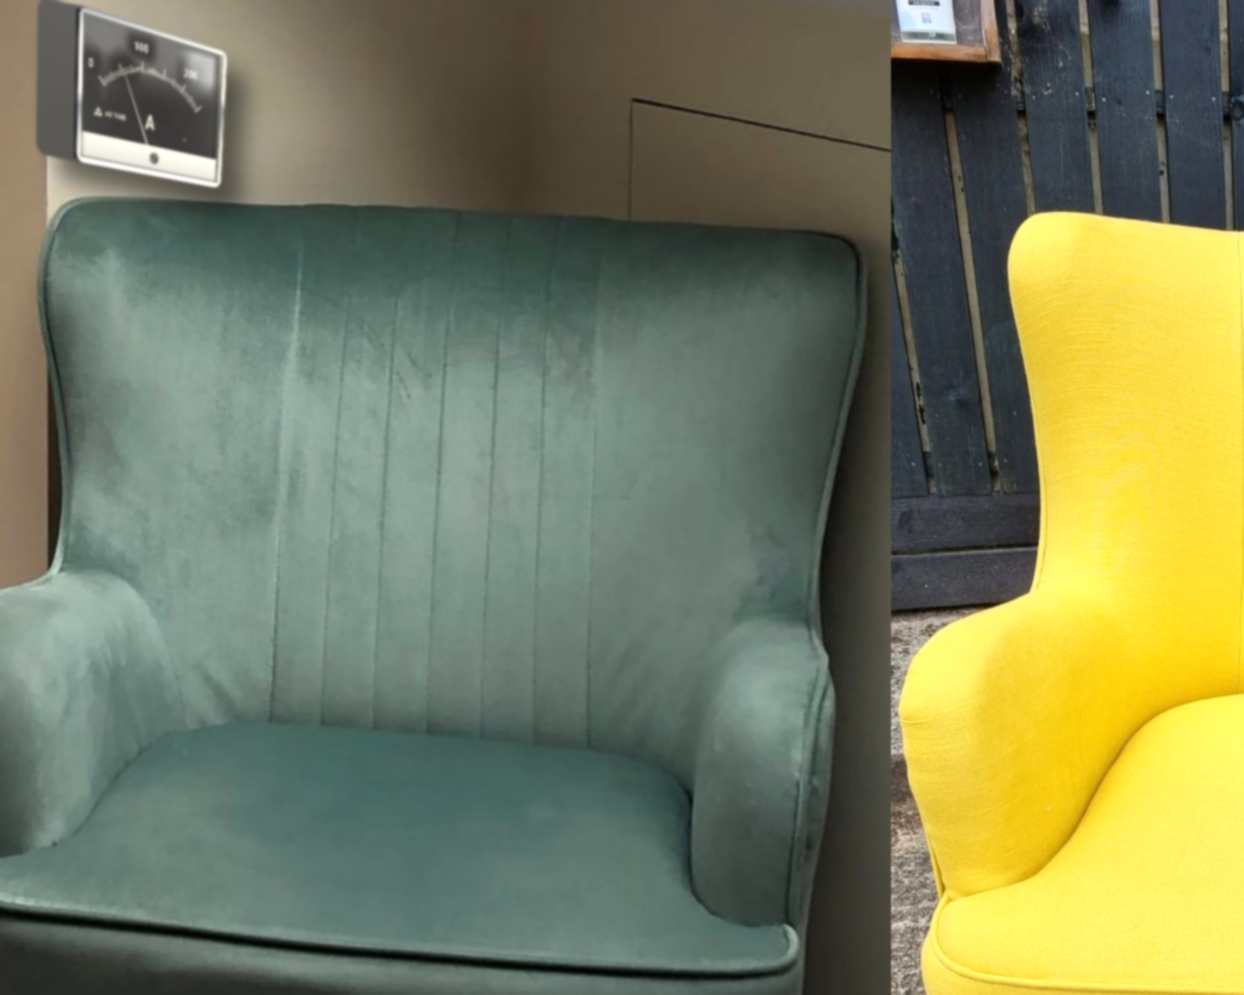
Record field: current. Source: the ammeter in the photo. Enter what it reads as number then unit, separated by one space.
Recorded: 50 A
